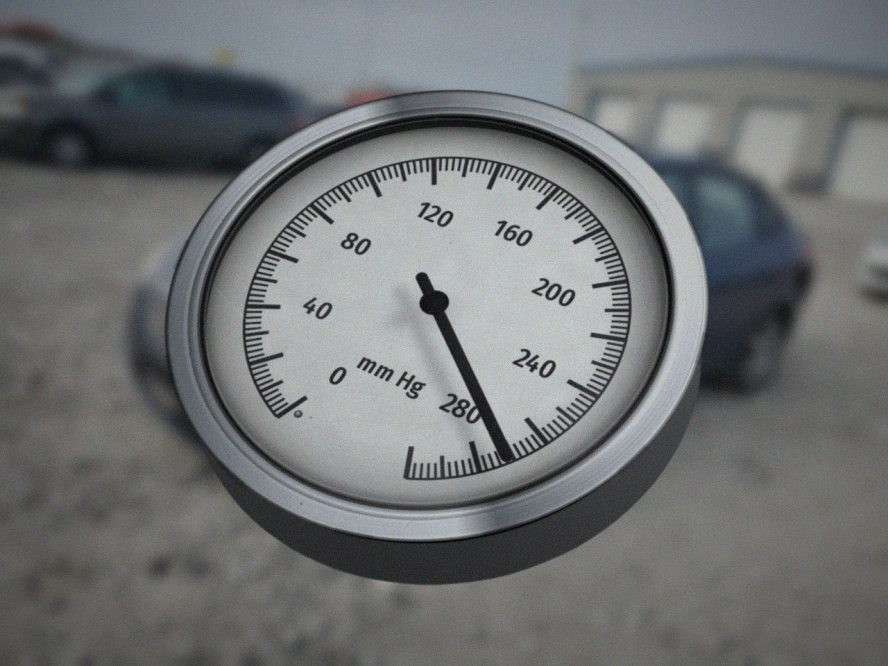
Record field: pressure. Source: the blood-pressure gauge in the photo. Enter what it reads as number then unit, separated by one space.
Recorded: 272 mmHg
